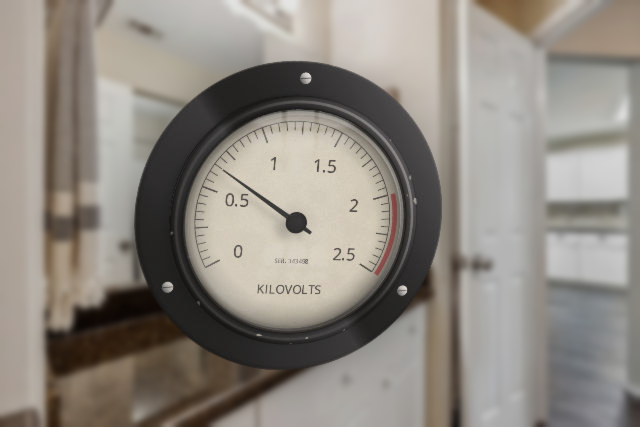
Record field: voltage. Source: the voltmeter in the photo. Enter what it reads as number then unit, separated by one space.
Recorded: 0.65 kV
